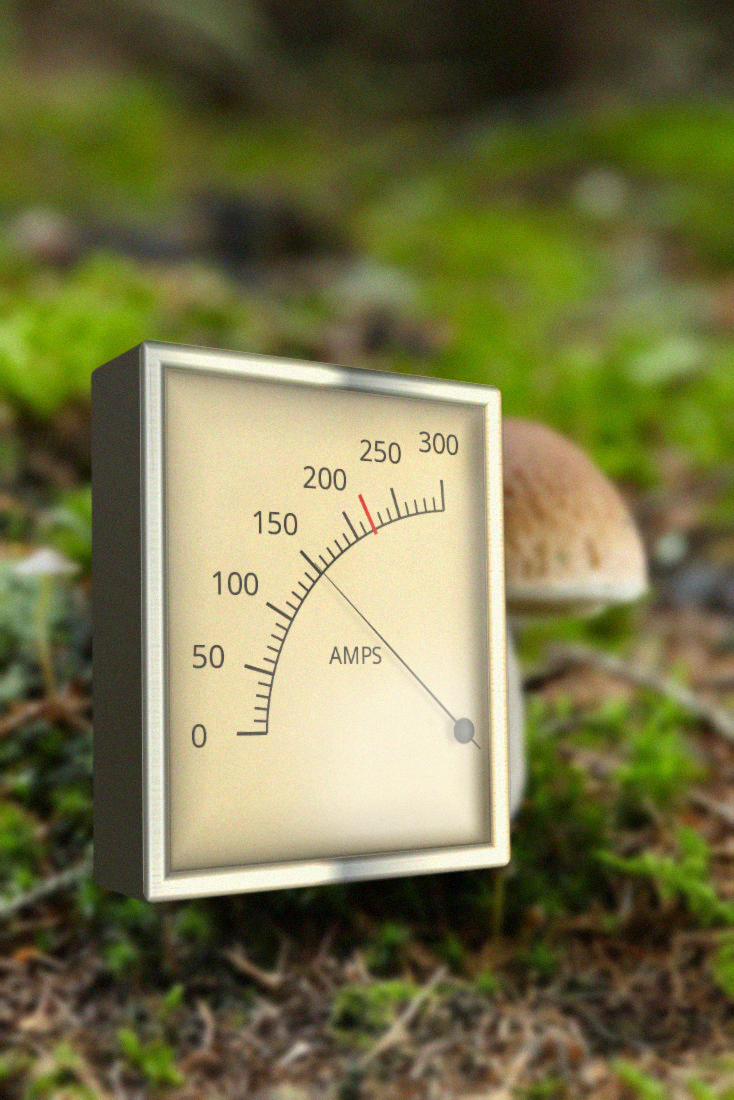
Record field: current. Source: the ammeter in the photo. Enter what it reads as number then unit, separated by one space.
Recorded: 150 A
